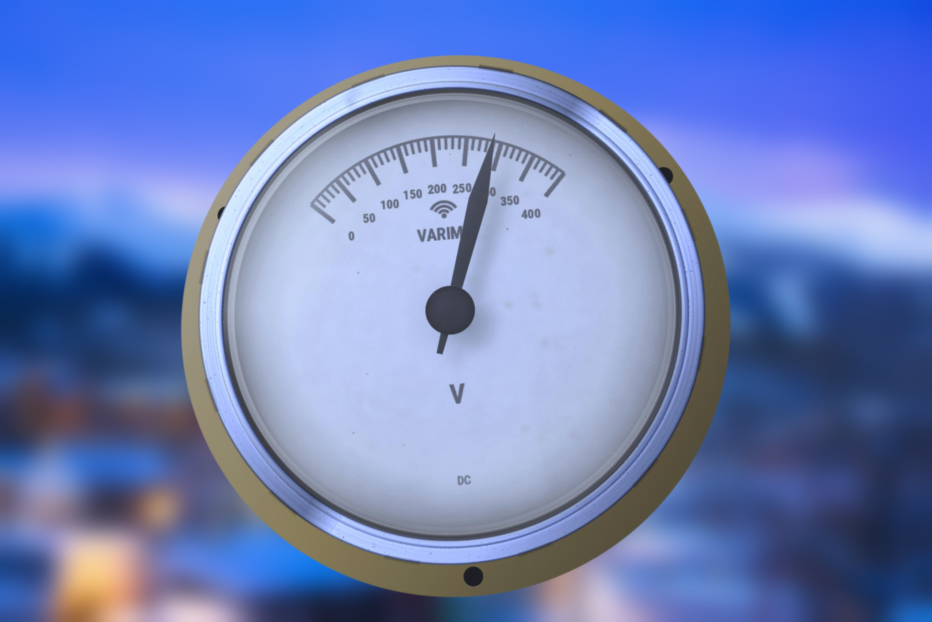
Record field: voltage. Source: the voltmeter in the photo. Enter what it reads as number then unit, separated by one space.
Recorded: 290 V
